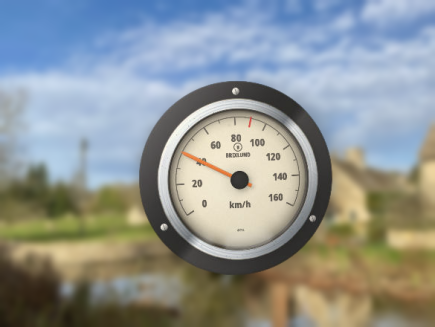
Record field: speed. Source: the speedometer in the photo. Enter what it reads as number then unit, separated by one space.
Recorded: 40 km/h
